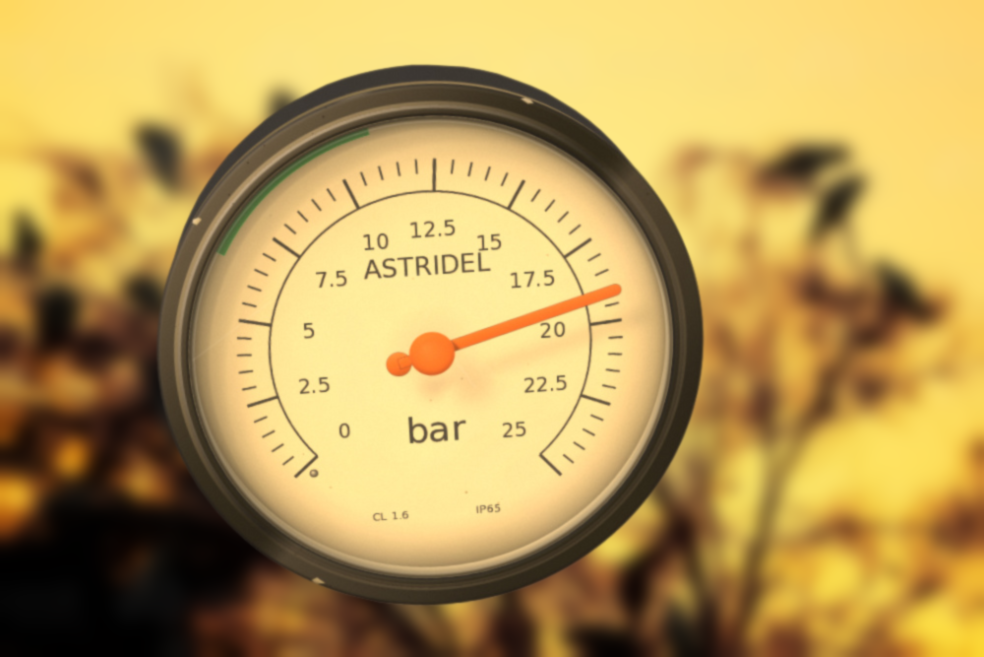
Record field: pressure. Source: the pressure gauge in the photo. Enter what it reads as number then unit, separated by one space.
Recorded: 19 bar
